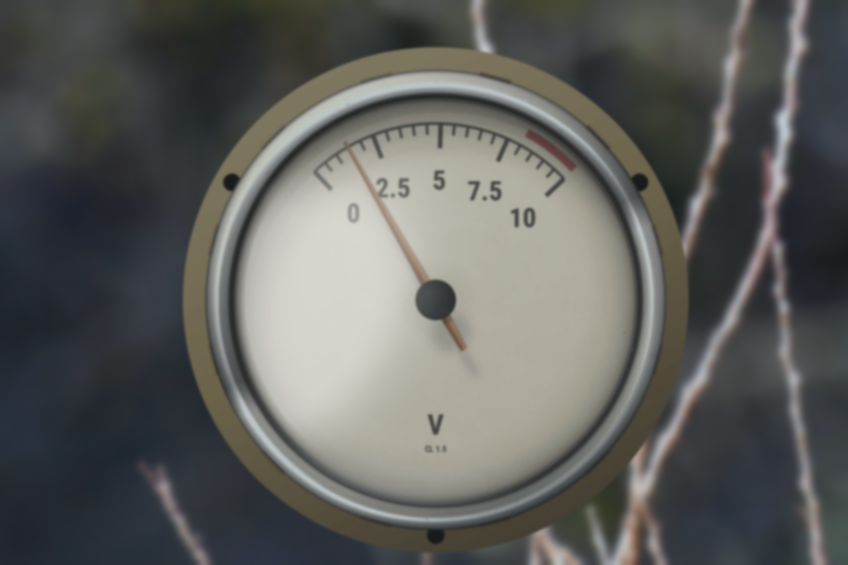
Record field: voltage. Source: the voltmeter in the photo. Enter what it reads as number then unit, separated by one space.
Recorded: 1.5 V
